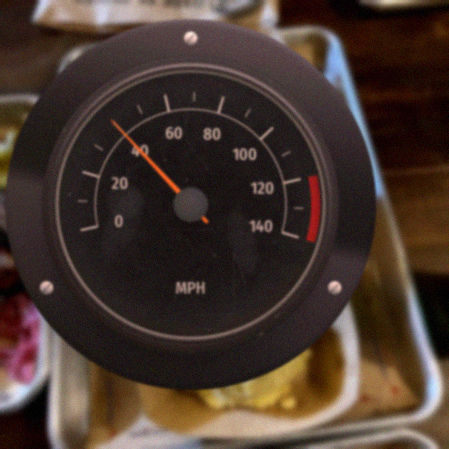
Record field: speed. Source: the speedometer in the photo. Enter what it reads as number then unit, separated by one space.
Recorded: 40 mph
